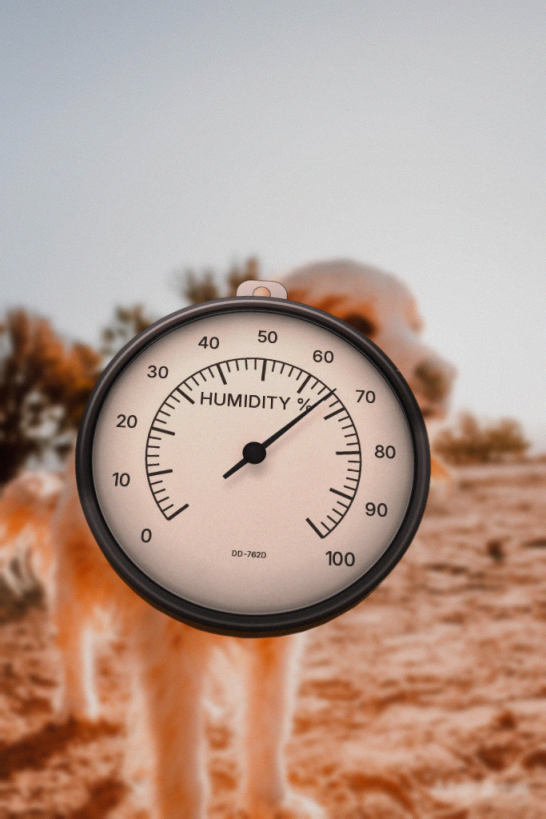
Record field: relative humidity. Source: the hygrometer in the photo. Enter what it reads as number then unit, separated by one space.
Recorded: 66 %
